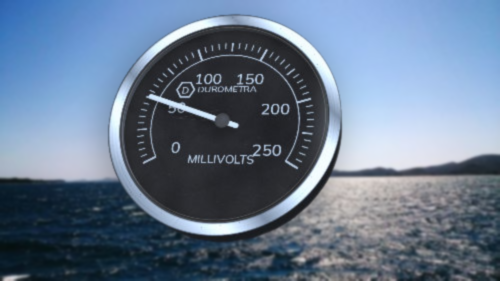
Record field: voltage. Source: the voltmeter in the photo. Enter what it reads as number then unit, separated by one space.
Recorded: 50 mV
